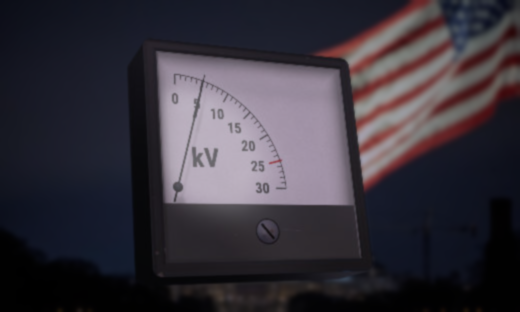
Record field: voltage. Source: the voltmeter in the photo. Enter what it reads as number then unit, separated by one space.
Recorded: 5 kV
